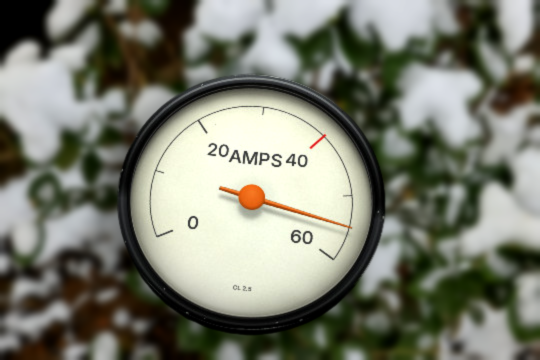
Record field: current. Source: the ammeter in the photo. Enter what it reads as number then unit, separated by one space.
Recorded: 55 A
